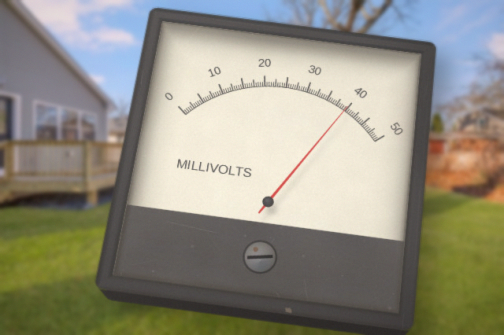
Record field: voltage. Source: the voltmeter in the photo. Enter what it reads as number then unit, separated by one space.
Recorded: 40 mV
